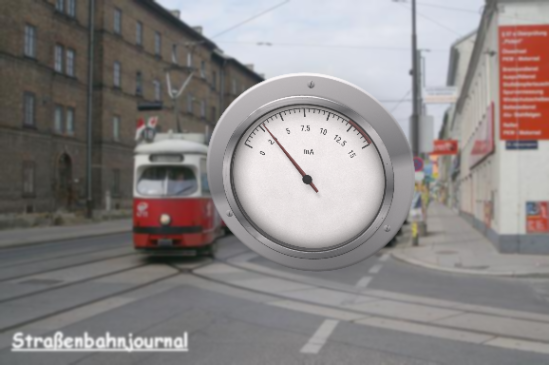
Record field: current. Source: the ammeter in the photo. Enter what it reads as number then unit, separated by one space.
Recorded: 3 mA
